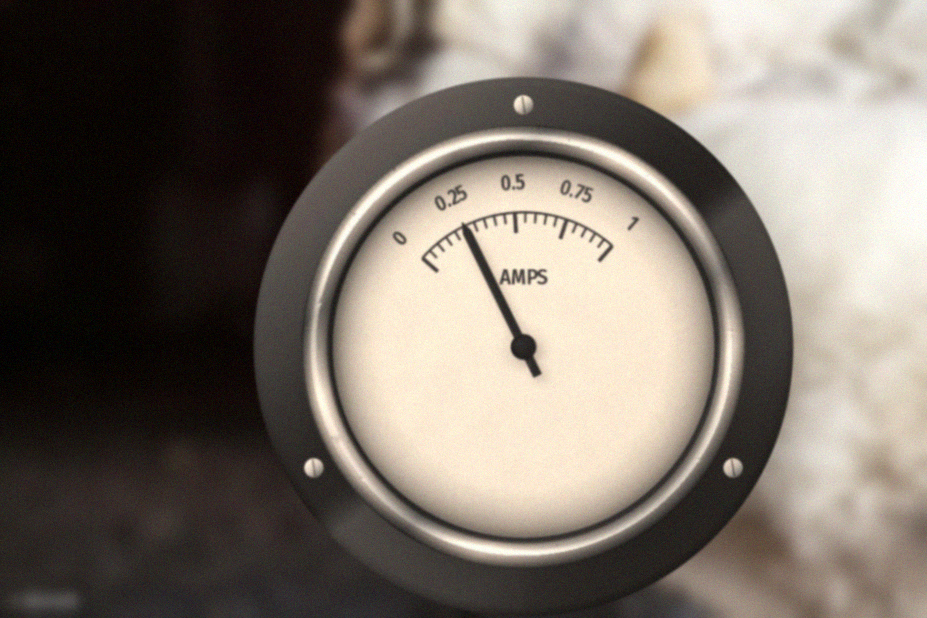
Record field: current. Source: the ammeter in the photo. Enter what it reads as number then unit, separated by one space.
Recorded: 0.25 A
